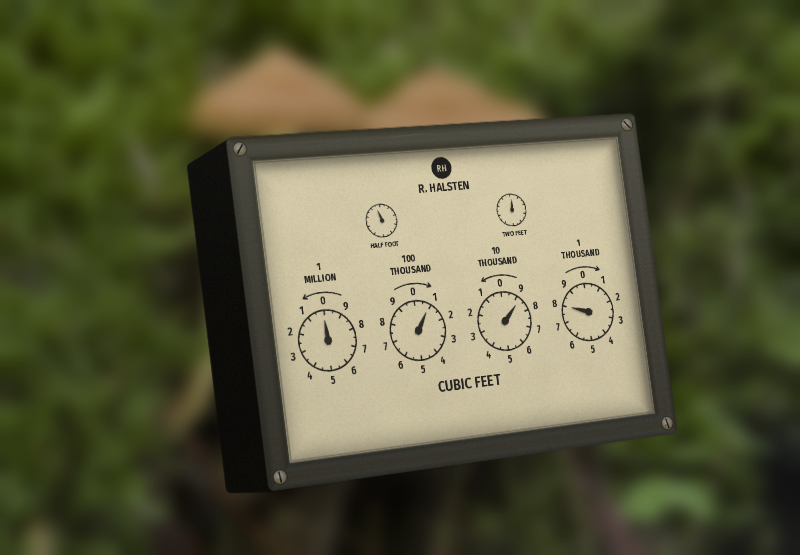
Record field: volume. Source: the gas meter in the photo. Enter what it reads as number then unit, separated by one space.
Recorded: 8800 ft³
